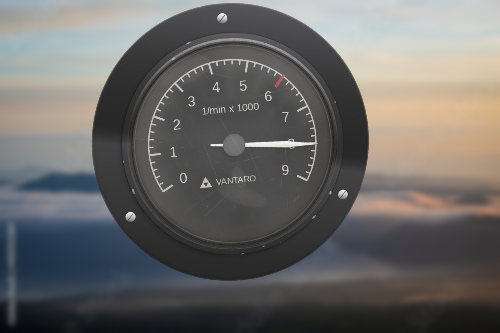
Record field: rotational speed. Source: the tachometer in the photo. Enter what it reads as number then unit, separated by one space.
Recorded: 8000 rpm
